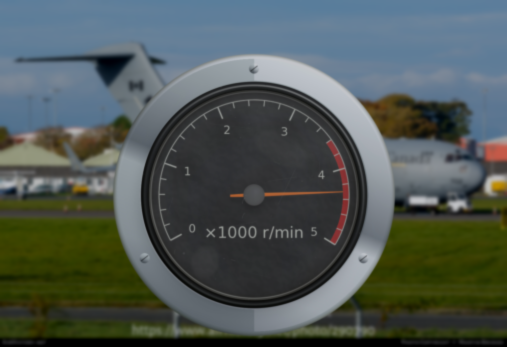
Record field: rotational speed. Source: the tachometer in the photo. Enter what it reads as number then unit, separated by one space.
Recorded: 4300 rpm
